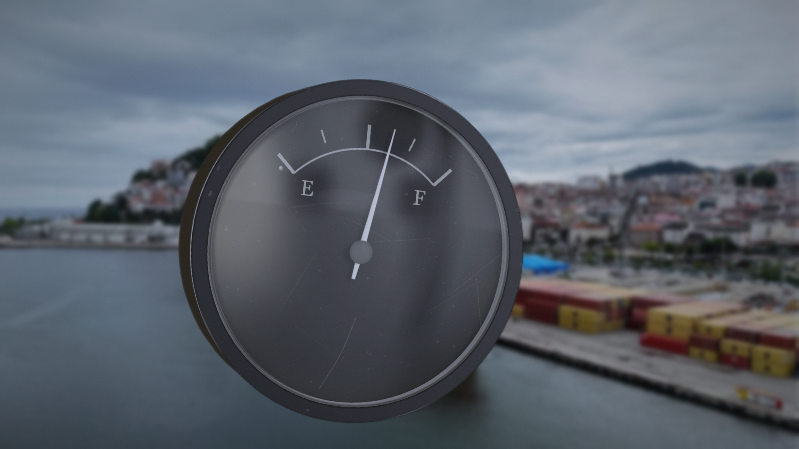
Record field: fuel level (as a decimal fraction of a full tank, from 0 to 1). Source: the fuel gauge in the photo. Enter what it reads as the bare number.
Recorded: 0.625
